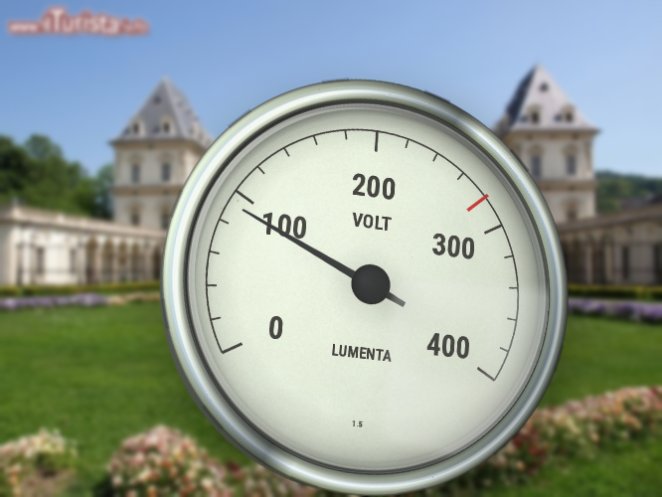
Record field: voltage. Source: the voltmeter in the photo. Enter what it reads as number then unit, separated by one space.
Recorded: 90 V
